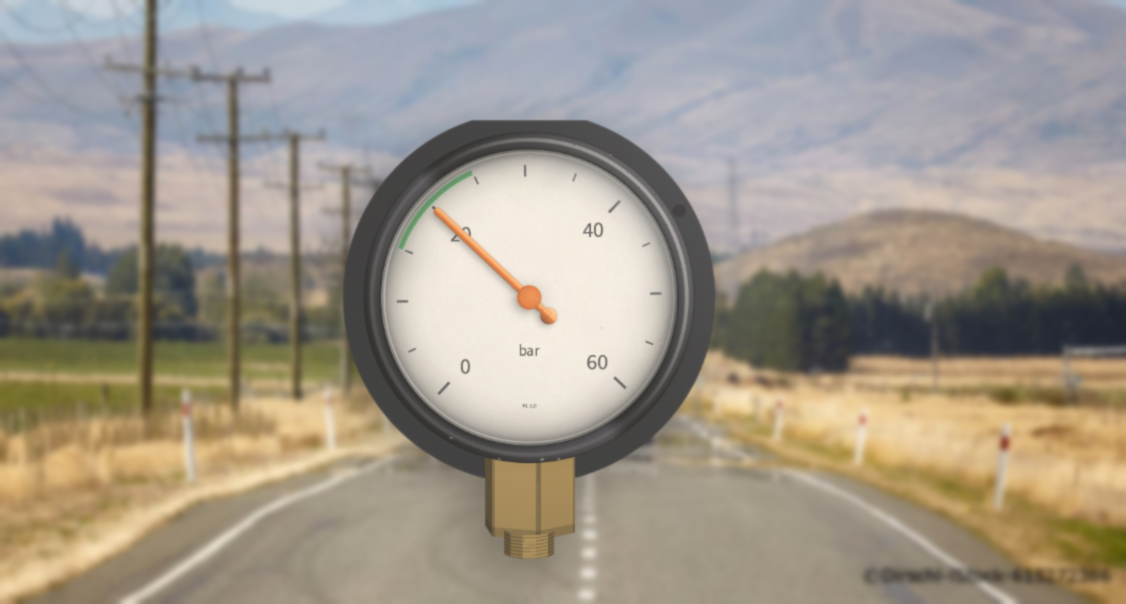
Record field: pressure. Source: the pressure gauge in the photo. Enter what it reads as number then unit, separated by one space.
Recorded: 20 bar
